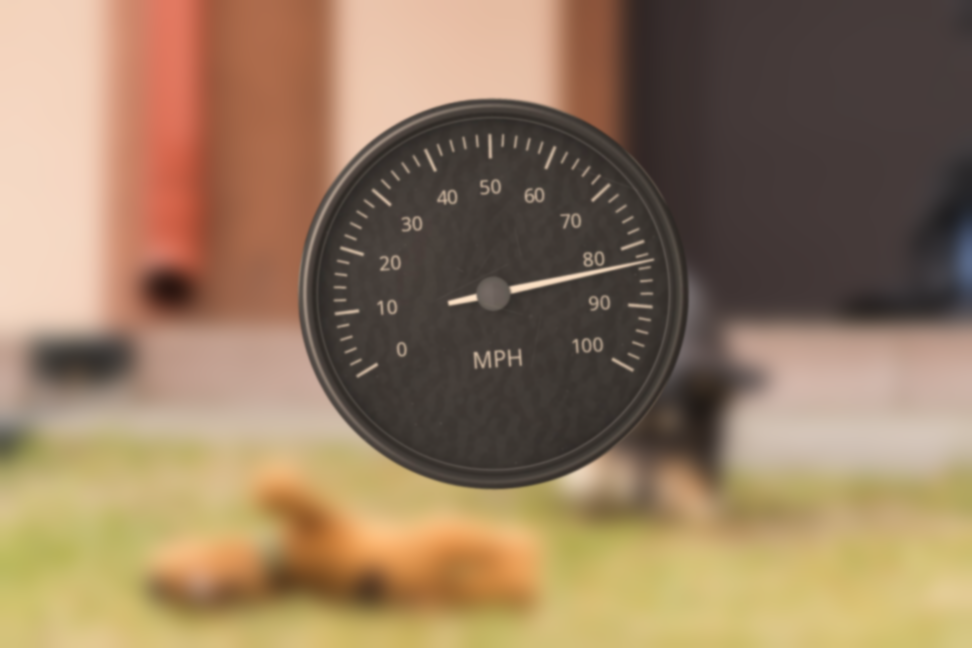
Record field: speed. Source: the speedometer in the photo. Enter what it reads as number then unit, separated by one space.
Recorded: 83 mph
